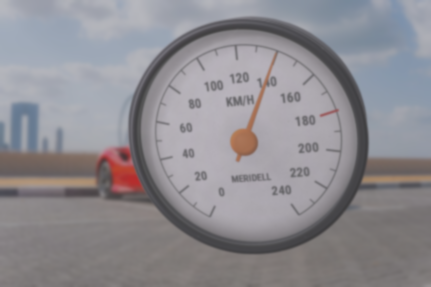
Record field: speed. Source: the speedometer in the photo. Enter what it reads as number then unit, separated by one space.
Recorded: 140 km/h
